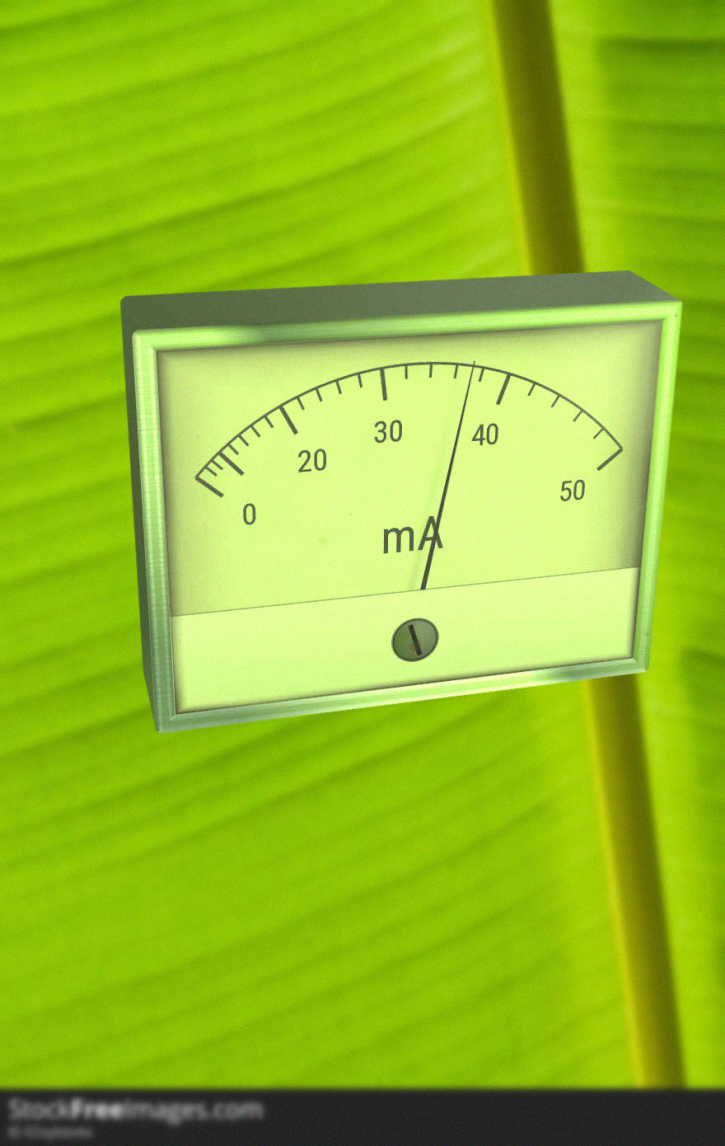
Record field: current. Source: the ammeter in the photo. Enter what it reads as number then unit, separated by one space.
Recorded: 37 mA
